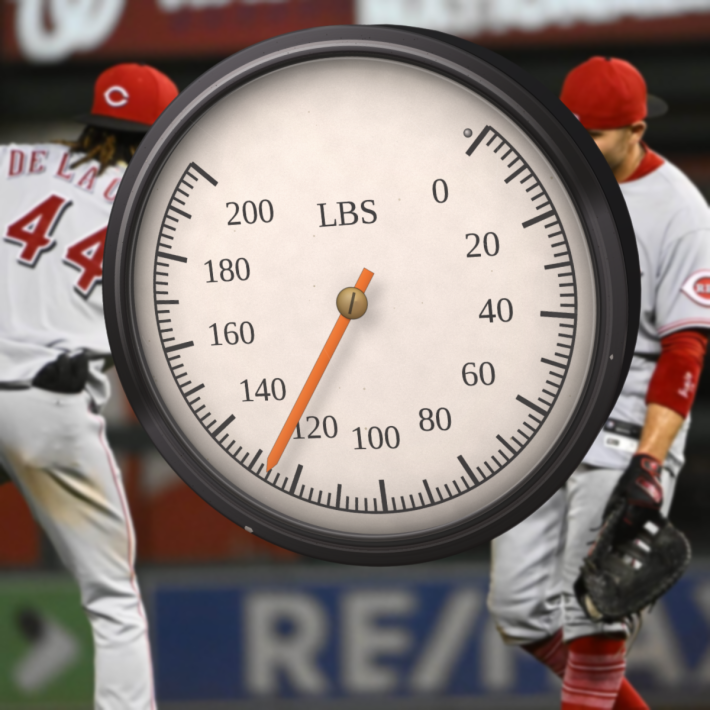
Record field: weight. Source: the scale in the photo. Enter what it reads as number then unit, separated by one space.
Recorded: 126 lb
